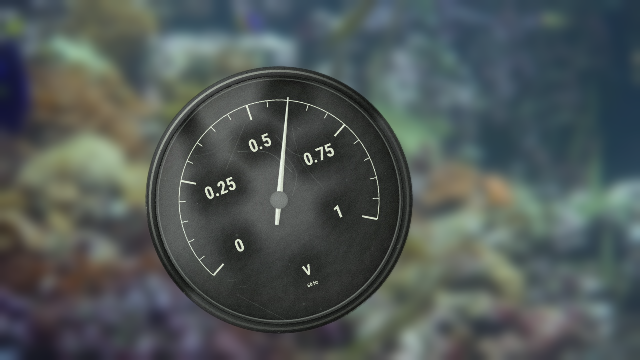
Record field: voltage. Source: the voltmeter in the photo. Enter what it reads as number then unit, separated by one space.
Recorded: 0.6 V
